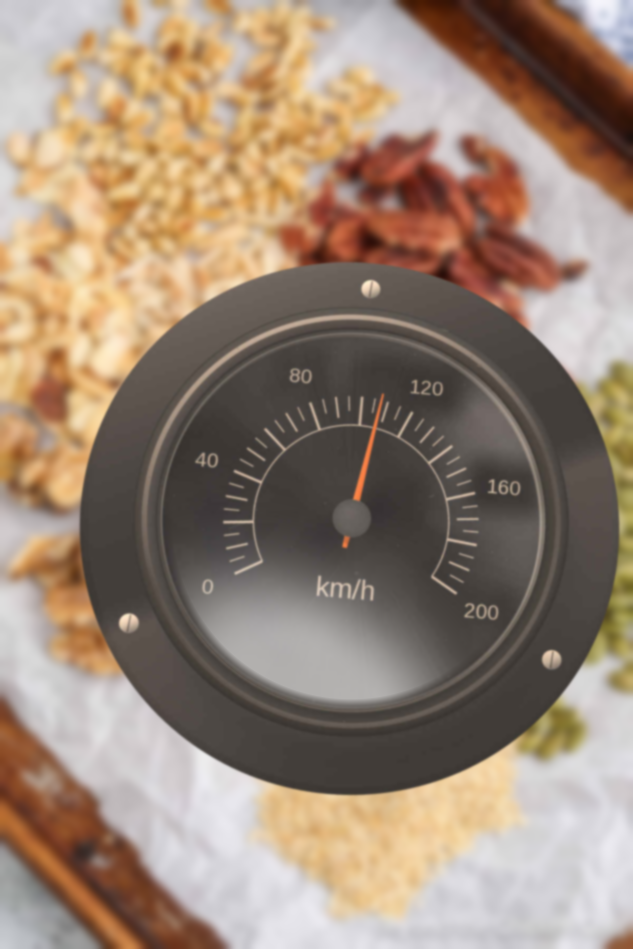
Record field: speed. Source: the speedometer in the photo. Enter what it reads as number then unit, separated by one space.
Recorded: 107.5 km/h
